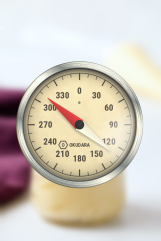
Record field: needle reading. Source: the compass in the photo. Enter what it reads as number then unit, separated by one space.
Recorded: 310 °
